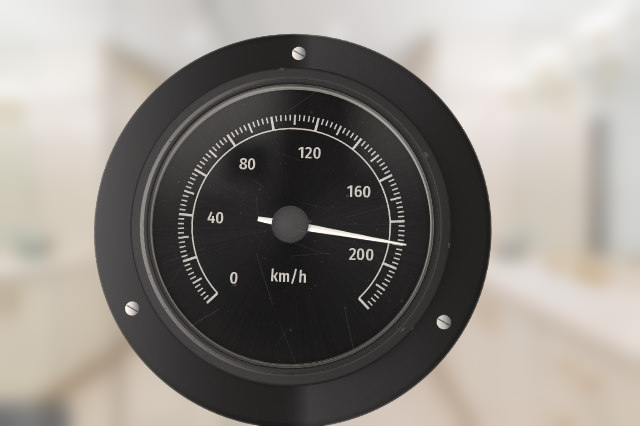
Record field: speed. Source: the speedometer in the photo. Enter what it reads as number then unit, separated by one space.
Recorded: 190 km/h
